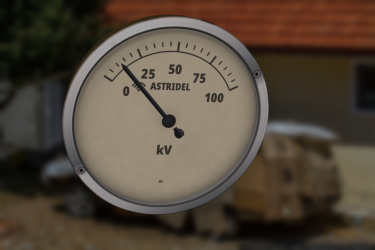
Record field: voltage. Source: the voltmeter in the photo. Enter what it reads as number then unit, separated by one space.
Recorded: 12.5 kV
